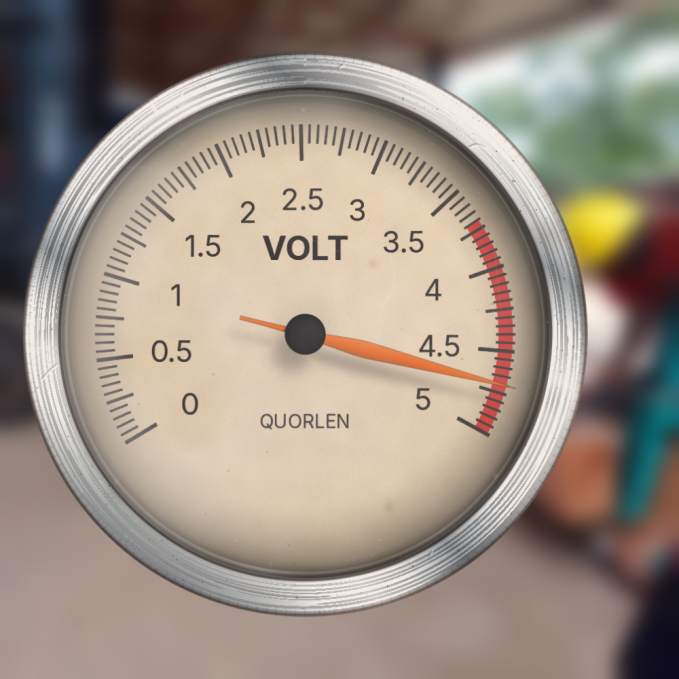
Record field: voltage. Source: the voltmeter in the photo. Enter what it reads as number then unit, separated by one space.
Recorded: 4.7 V
